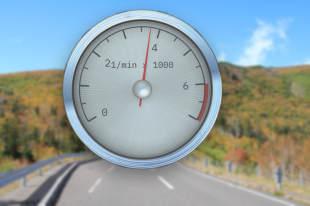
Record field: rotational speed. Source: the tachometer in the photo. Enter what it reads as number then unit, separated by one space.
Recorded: 3750 rpm
